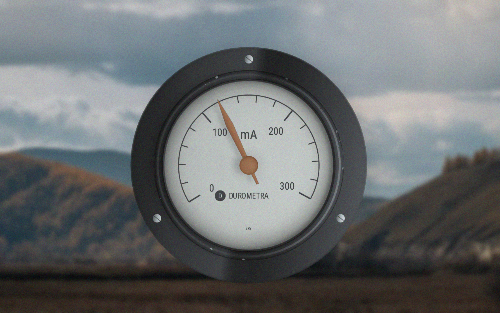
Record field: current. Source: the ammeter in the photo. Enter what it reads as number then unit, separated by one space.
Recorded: 120 mA
